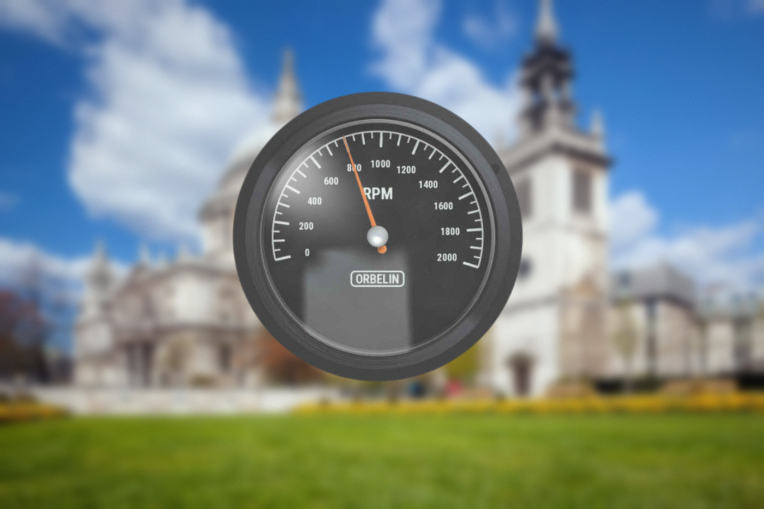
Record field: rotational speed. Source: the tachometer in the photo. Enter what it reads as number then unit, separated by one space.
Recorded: 800 rpm
